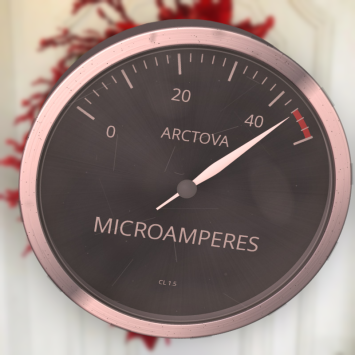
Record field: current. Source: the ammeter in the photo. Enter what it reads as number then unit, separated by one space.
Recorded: 44 µA
